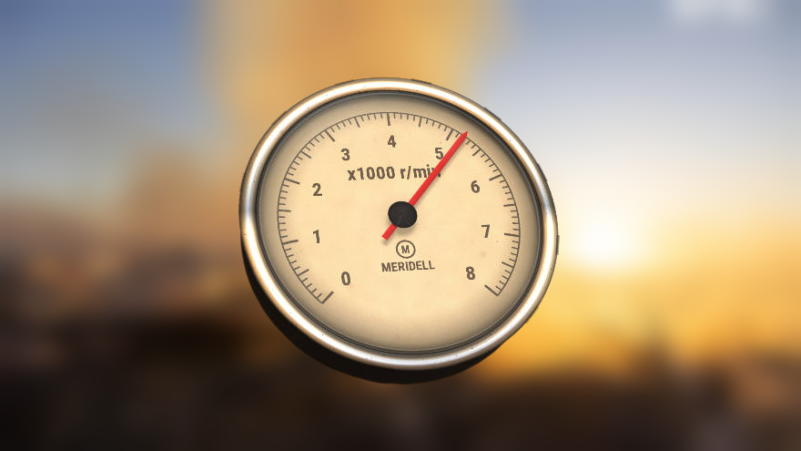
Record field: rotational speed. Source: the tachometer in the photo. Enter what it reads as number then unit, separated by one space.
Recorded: 5200 rpm
